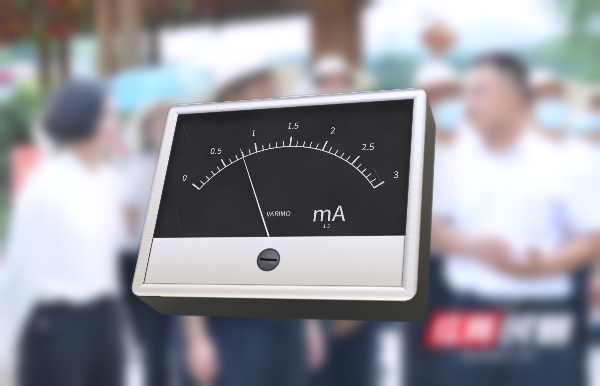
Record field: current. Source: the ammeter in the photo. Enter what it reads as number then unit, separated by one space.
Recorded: 0.8 mA
